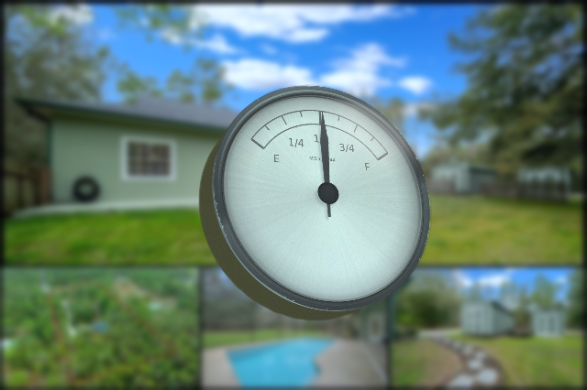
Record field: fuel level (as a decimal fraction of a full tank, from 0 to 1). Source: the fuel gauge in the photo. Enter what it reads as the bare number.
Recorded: 0.5
